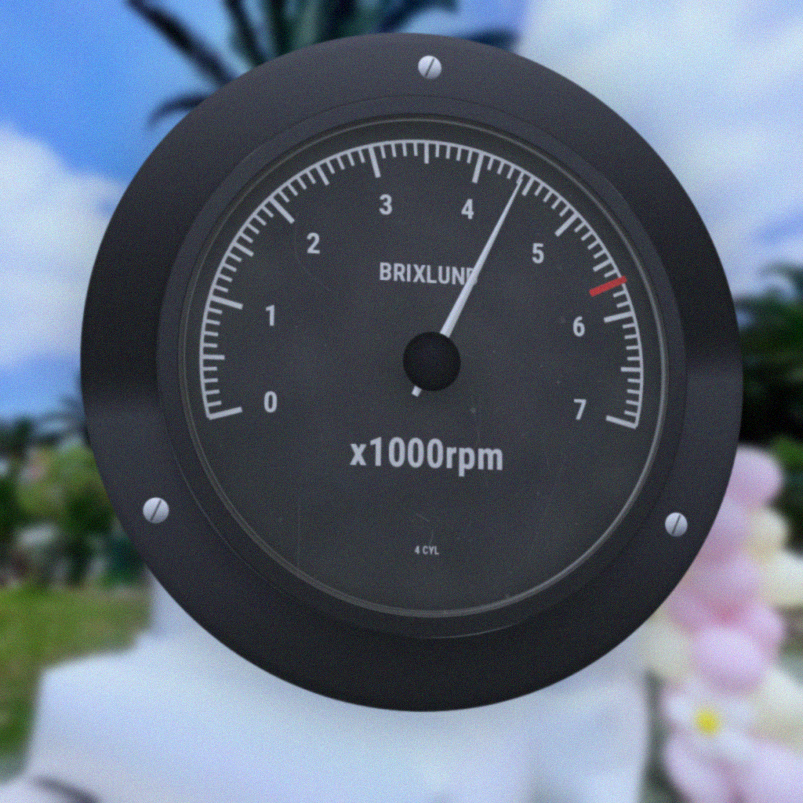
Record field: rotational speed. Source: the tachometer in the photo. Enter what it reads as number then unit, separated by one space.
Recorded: 4400 rpm
